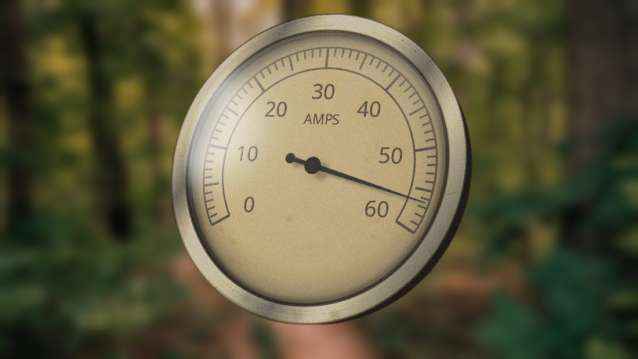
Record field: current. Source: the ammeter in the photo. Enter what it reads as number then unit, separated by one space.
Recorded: 56.5 A
